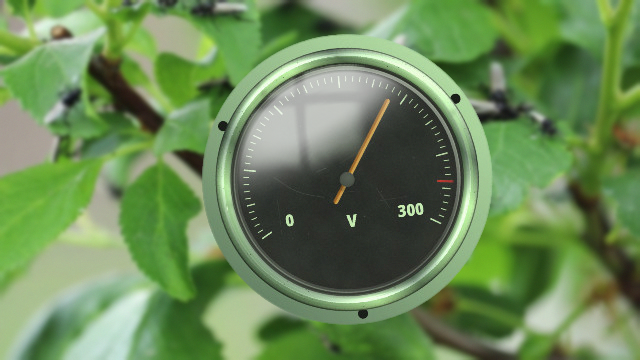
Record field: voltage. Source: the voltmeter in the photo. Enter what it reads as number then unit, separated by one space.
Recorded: 190 V
